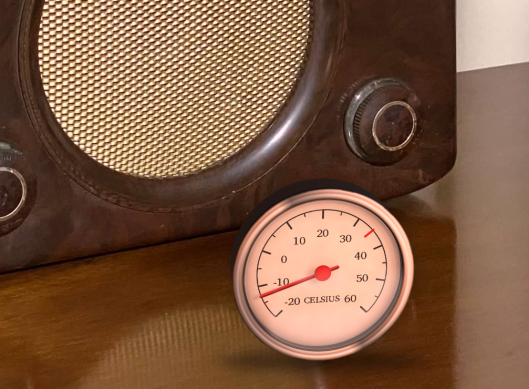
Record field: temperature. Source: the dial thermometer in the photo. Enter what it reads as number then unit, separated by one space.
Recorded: -12.5 °C
